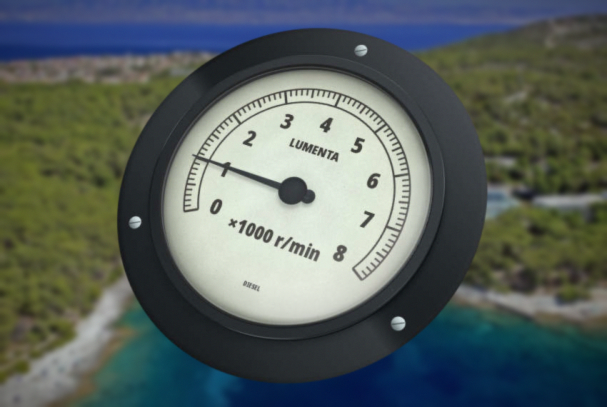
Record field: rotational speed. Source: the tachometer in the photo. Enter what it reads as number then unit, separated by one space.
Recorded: 1000 rpm
